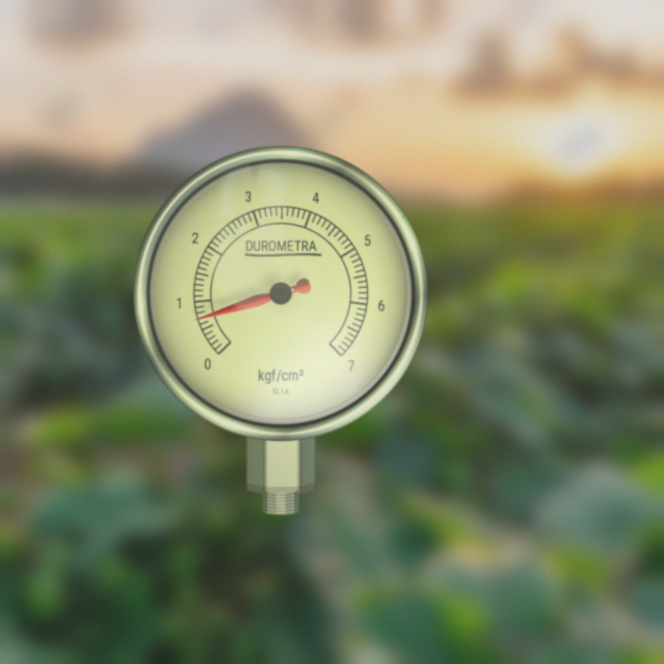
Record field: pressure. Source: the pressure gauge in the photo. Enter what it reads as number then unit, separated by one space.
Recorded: 0.7 kg/cm²
